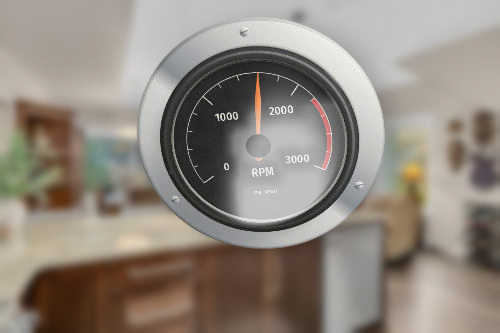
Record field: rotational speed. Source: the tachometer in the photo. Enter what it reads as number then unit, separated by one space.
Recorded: 1600 rpm
